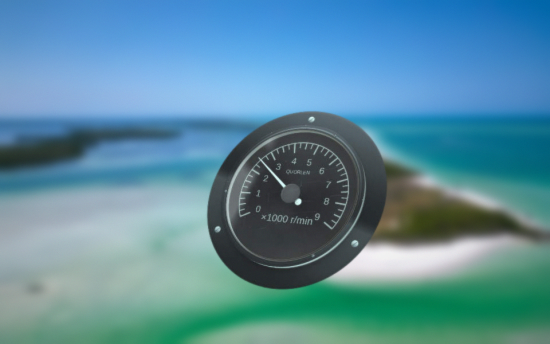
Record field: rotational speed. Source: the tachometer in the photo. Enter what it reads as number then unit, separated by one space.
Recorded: 2500 rpm
